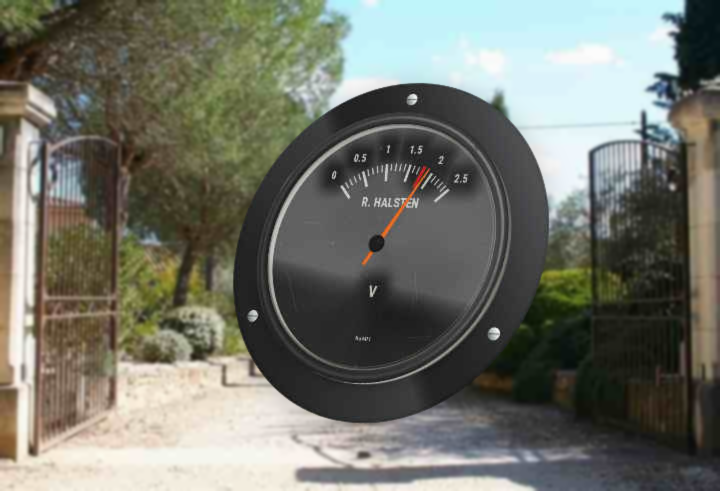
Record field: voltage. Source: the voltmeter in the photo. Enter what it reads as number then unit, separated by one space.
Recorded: 2 V
